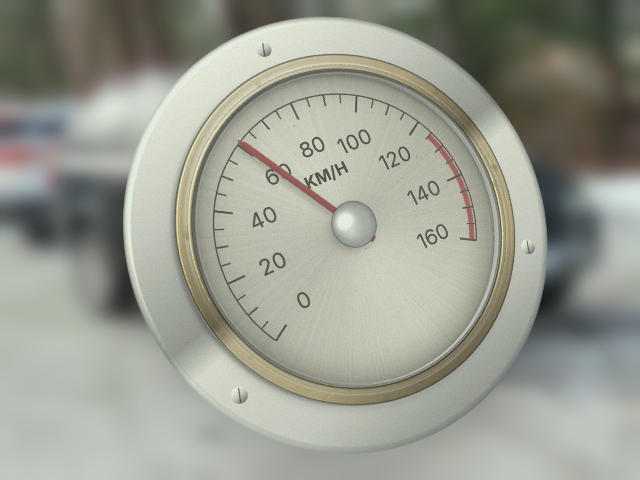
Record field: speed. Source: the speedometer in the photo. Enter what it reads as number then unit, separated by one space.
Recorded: 60 km/h
